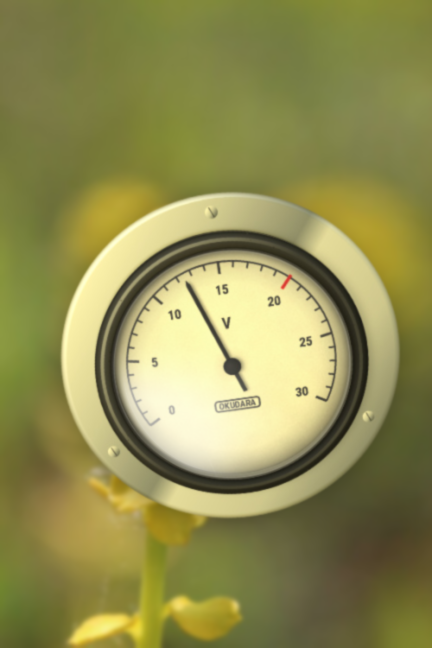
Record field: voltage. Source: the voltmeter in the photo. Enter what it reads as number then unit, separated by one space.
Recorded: 12.5 V
